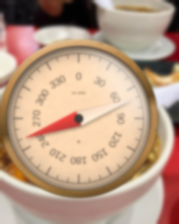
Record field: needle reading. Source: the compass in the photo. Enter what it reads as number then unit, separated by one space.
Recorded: 250 °
